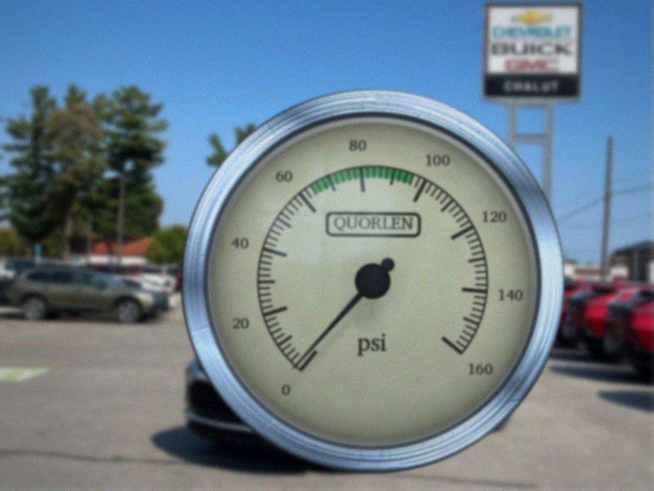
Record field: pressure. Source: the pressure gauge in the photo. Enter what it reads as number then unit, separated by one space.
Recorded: 2 psi
